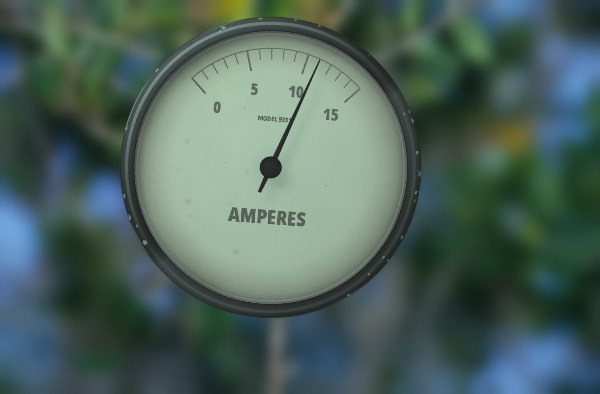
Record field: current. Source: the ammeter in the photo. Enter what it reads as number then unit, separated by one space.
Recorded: 11 A
